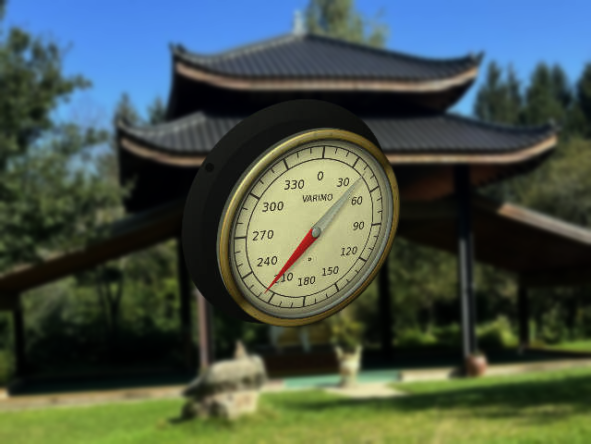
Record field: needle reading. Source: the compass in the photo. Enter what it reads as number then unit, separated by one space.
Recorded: 220 °
